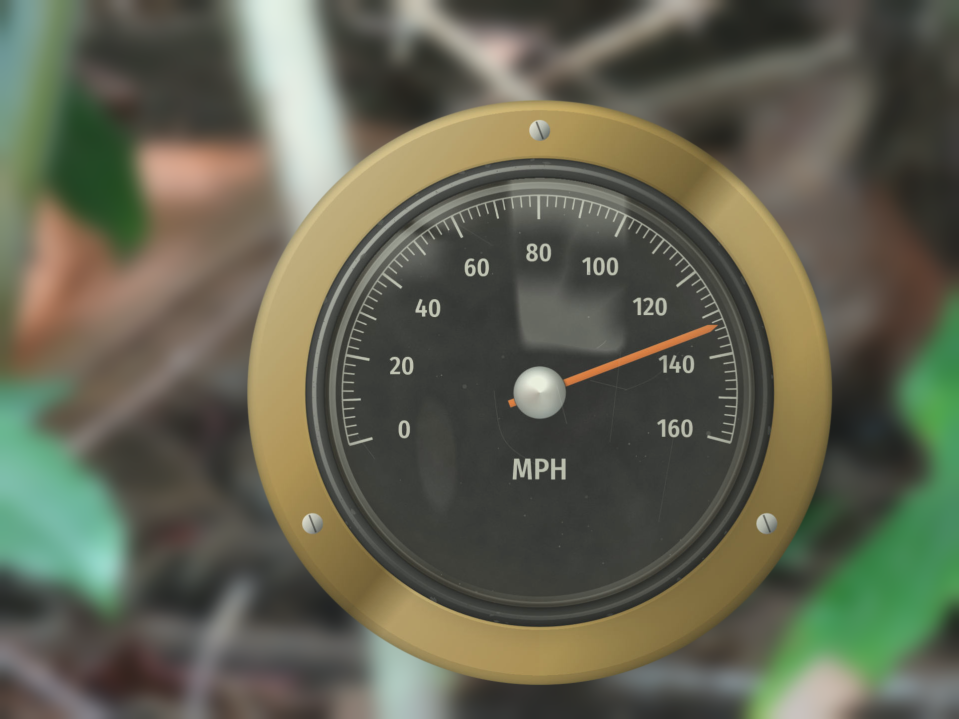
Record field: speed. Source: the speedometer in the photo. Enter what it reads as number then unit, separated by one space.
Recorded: 133 mph
